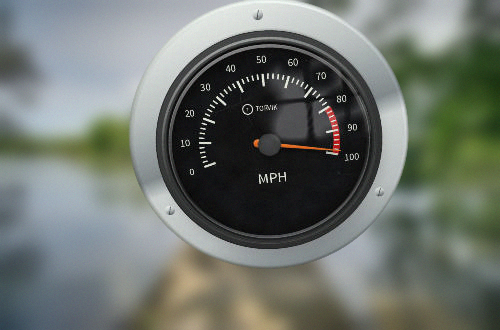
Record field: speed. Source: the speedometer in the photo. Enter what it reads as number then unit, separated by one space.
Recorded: 98 mph
